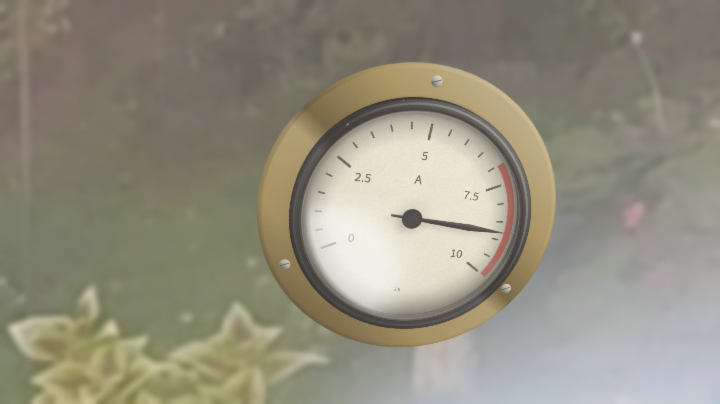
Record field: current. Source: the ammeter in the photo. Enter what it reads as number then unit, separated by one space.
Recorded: 8.75 A
